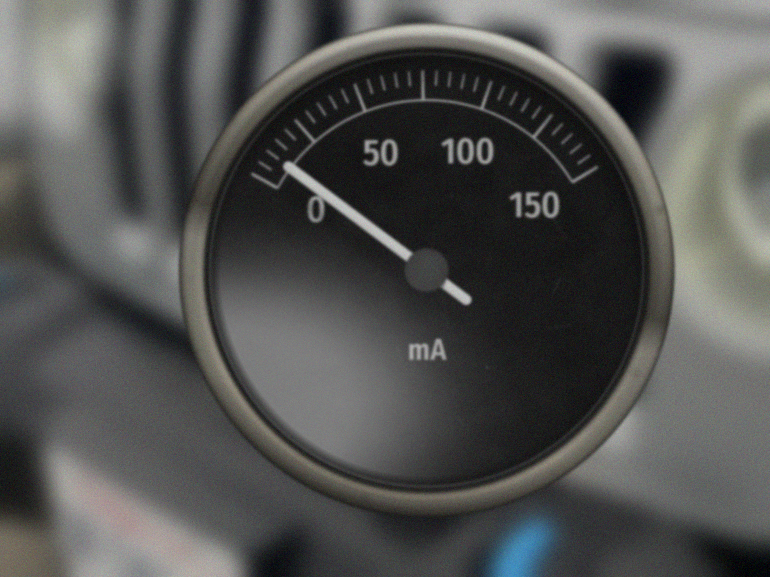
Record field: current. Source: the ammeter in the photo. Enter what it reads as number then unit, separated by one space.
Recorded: 10 mA
